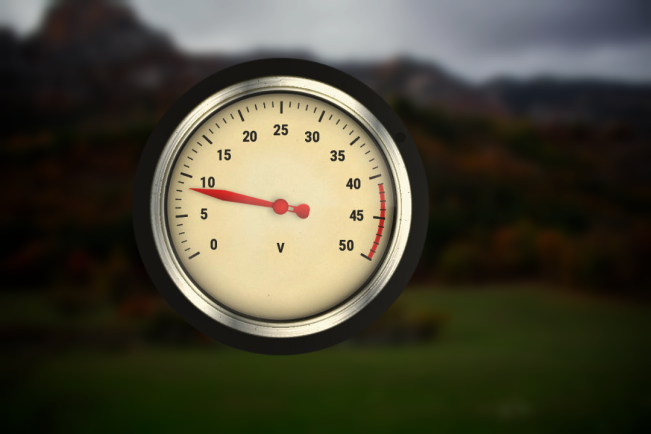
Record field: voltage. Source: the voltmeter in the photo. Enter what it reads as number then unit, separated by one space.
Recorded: 8.5 V
